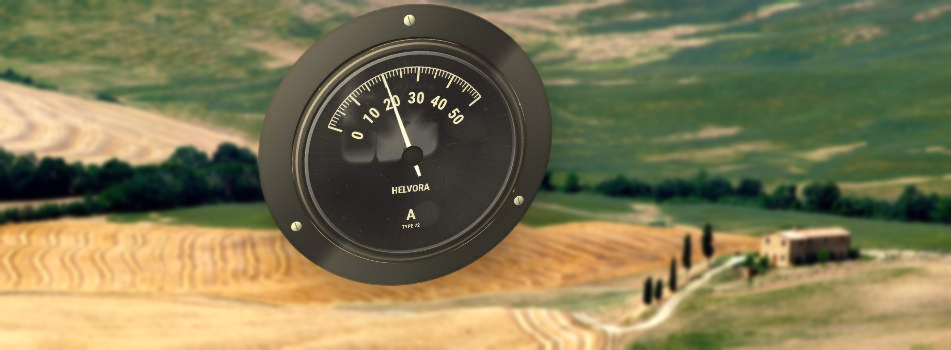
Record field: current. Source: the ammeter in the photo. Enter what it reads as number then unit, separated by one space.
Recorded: 20 A
